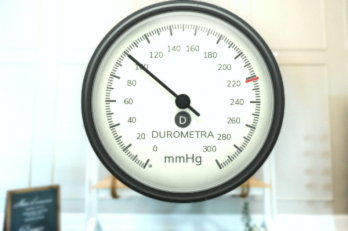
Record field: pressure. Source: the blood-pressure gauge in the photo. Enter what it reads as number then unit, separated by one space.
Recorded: 100 mmHg
